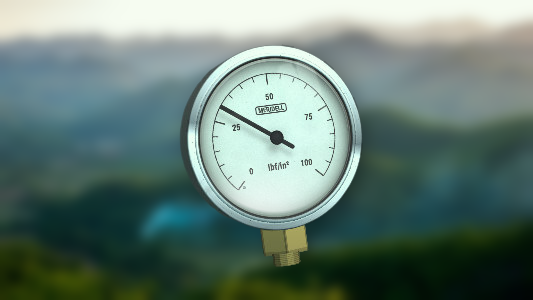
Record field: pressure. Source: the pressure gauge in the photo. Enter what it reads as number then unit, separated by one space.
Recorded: 30 psi
